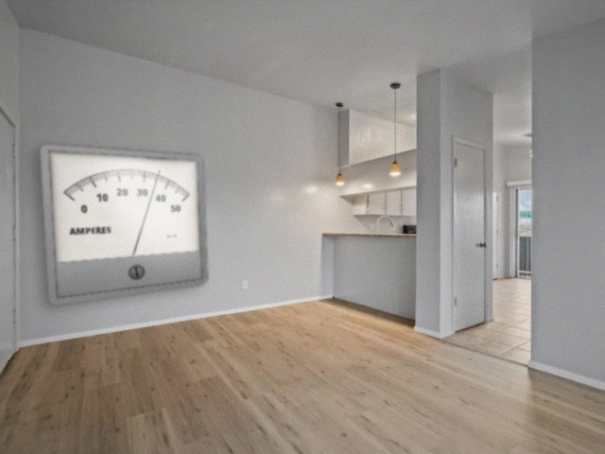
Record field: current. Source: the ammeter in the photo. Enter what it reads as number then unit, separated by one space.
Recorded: 35 A
